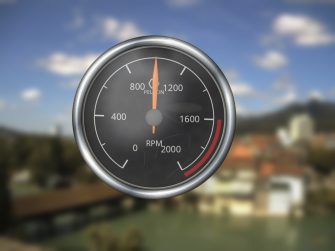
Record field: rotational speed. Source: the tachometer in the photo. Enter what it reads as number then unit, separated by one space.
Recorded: 1000 rpm
